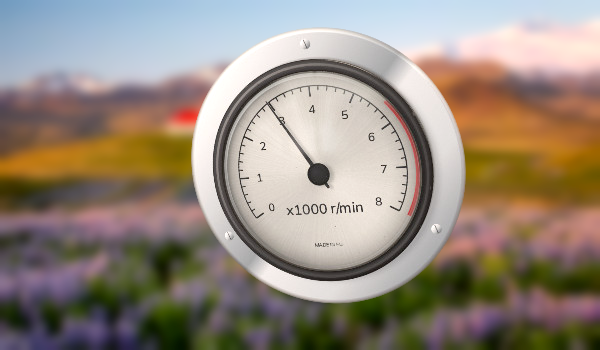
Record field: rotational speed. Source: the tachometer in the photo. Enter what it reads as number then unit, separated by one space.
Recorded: 3000 rpm
